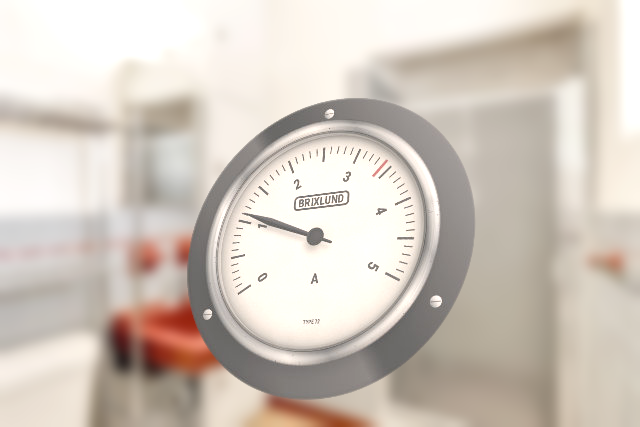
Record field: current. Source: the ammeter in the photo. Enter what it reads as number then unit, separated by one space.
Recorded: 1.1 A
